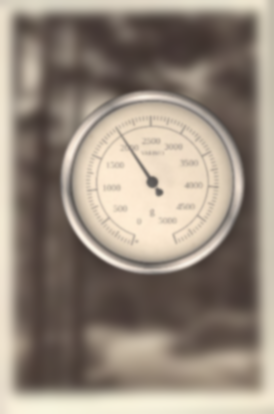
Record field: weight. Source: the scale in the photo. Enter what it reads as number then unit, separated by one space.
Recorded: 2000 g
